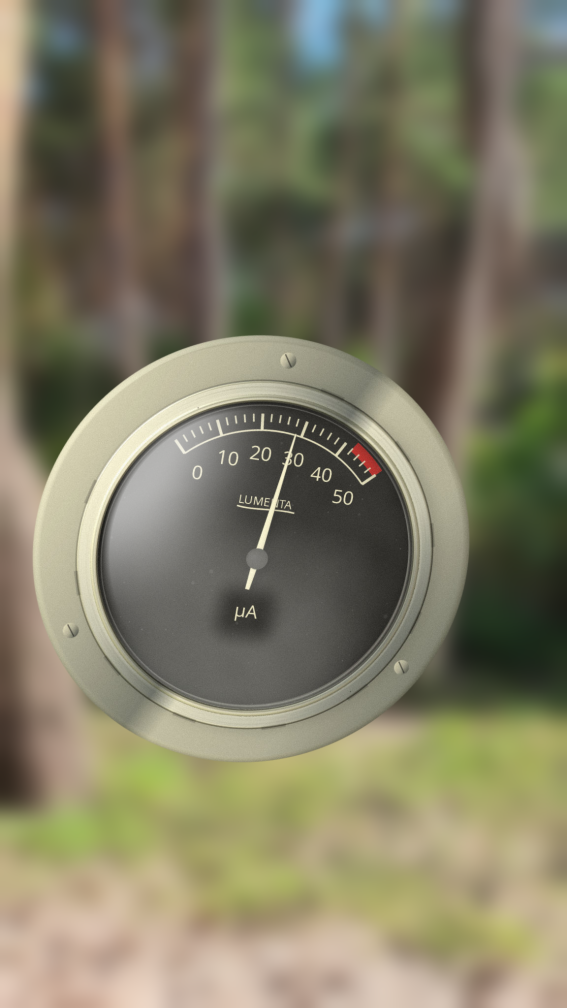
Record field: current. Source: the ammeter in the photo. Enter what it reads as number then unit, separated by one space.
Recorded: 28 µA
